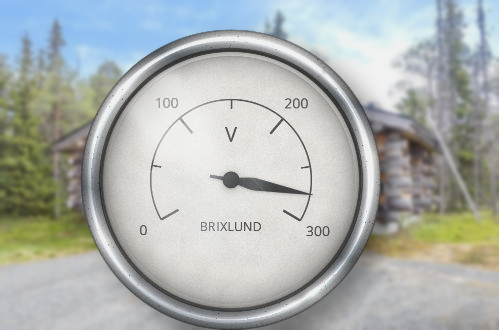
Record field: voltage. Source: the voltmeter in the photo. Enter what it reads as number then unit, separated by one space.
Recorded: 275 V
